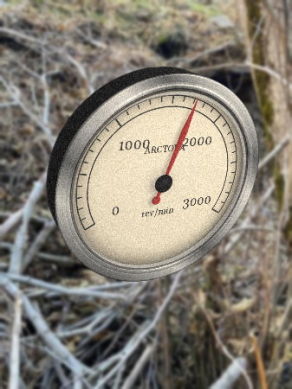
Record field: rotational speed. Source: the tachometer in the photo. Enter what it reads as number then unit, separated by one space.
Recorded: 1700 rpm
